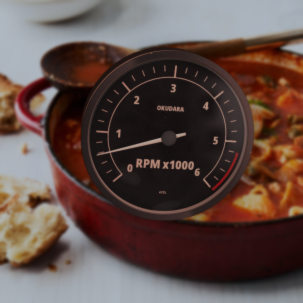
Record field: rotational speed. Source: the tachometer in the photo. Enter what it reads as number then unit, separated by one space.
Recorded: 600 rpm
